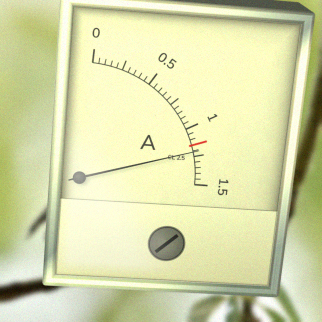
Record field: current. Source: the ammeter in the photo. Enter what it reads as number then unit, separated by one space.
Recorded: 1.2 A
